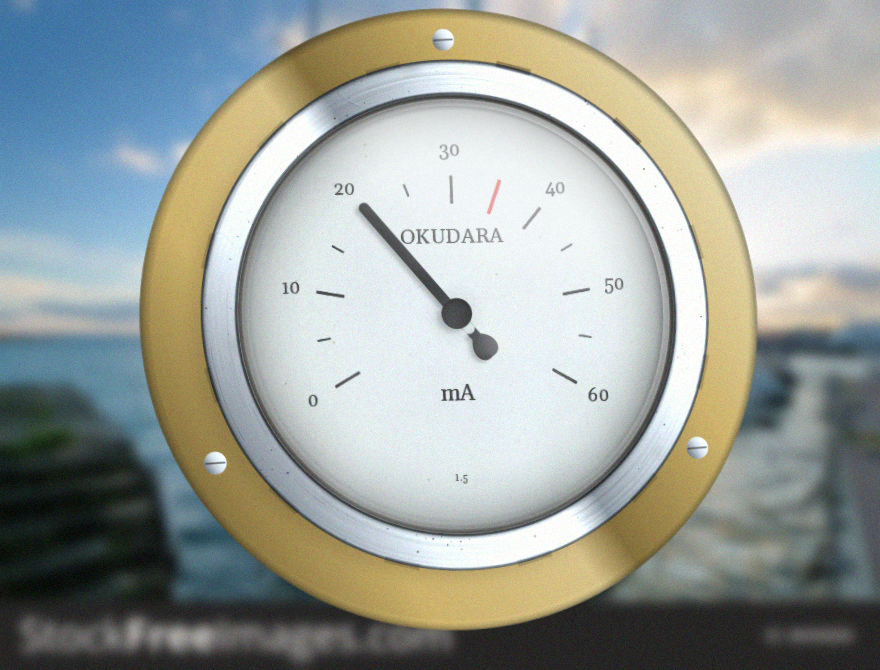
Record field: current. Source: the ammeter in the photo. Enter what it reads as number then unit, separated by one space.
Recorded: 20 mA
